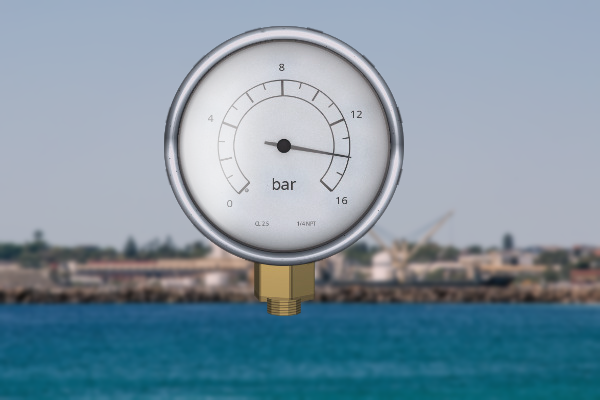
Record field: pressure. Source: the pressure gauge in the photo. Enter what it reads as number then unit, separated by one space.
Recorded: 14 bar
